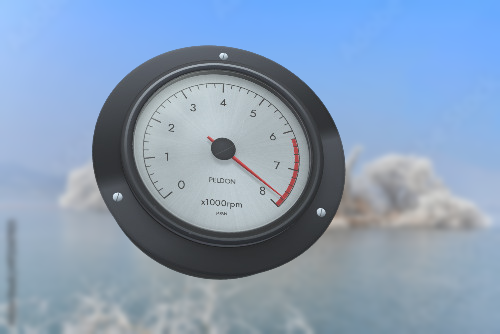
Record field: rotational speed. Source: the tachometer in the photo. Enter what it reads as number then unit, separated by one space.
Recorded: 7800 rpm
